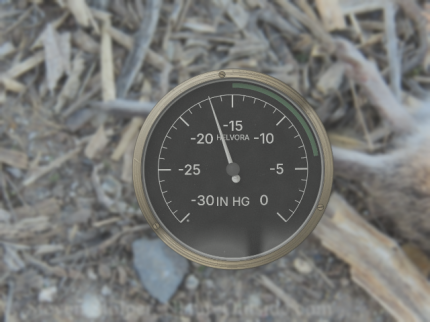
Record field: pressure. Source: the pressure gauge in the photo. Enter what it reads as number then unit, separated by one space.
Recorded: -17 inHg
